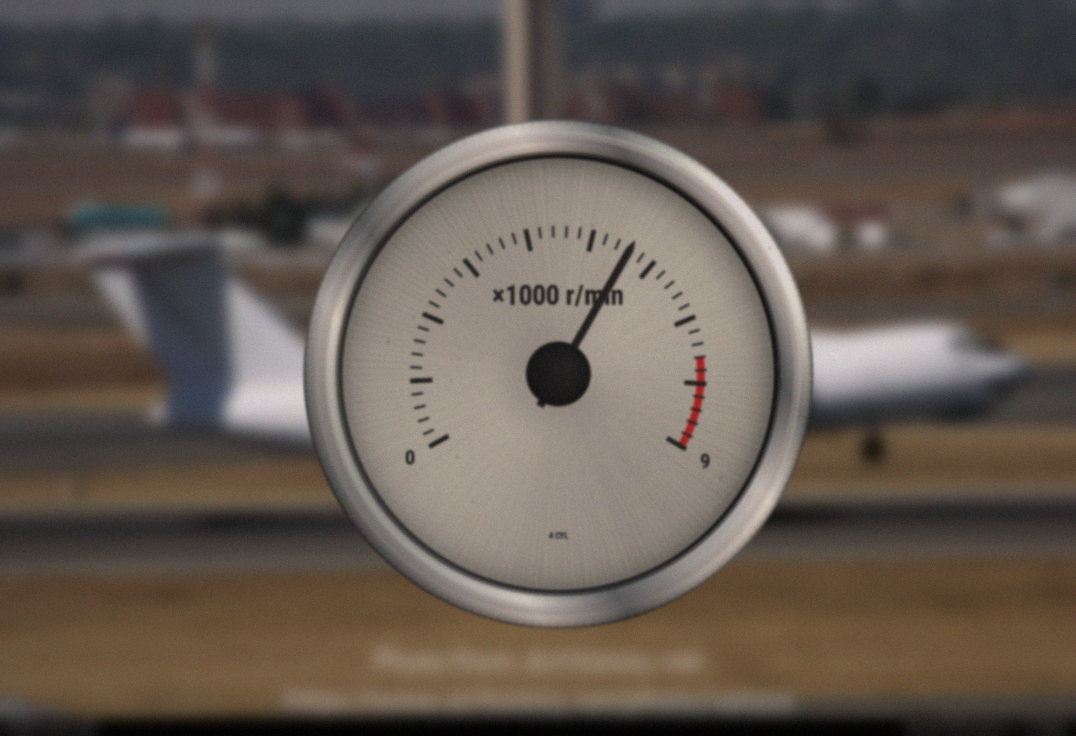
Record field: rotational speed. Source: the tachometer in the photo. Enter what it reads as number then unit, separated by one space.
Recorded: 5600 rpm
